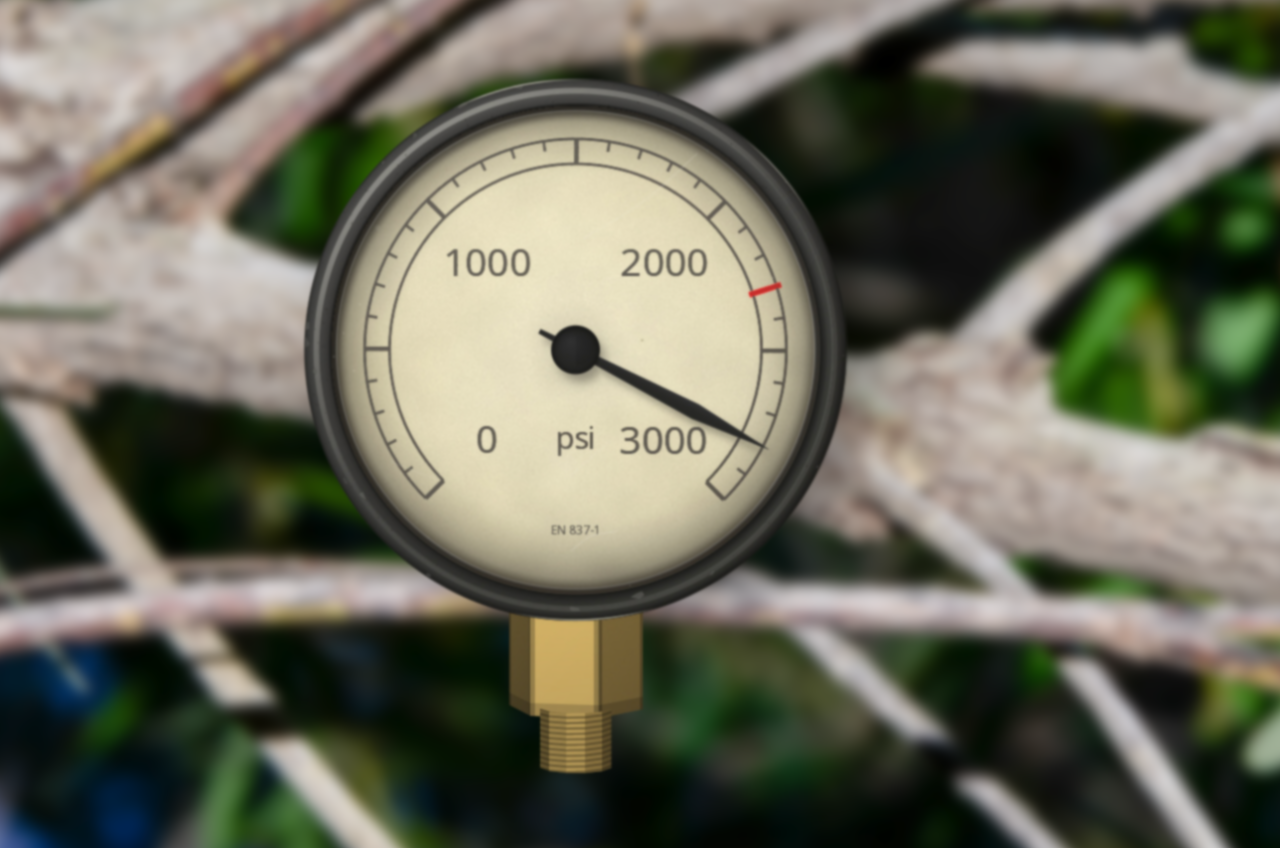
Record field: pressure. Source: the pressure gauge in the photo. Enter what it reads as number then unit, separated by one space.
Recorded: 2800 psi
